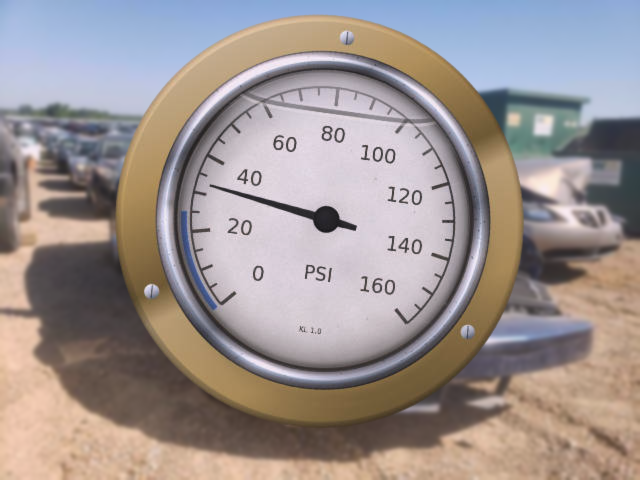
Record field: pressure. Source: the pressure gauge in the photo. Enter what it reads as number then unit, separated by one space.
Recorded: 32.5 psi
